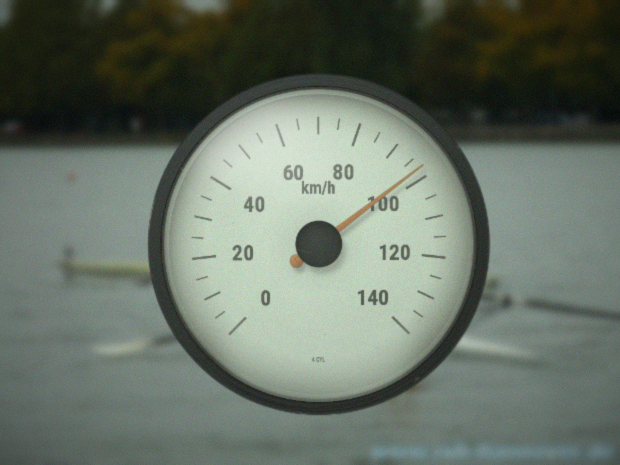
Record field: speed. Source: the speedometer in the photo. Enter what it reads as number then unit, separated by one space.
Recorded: 97.5 km/h
